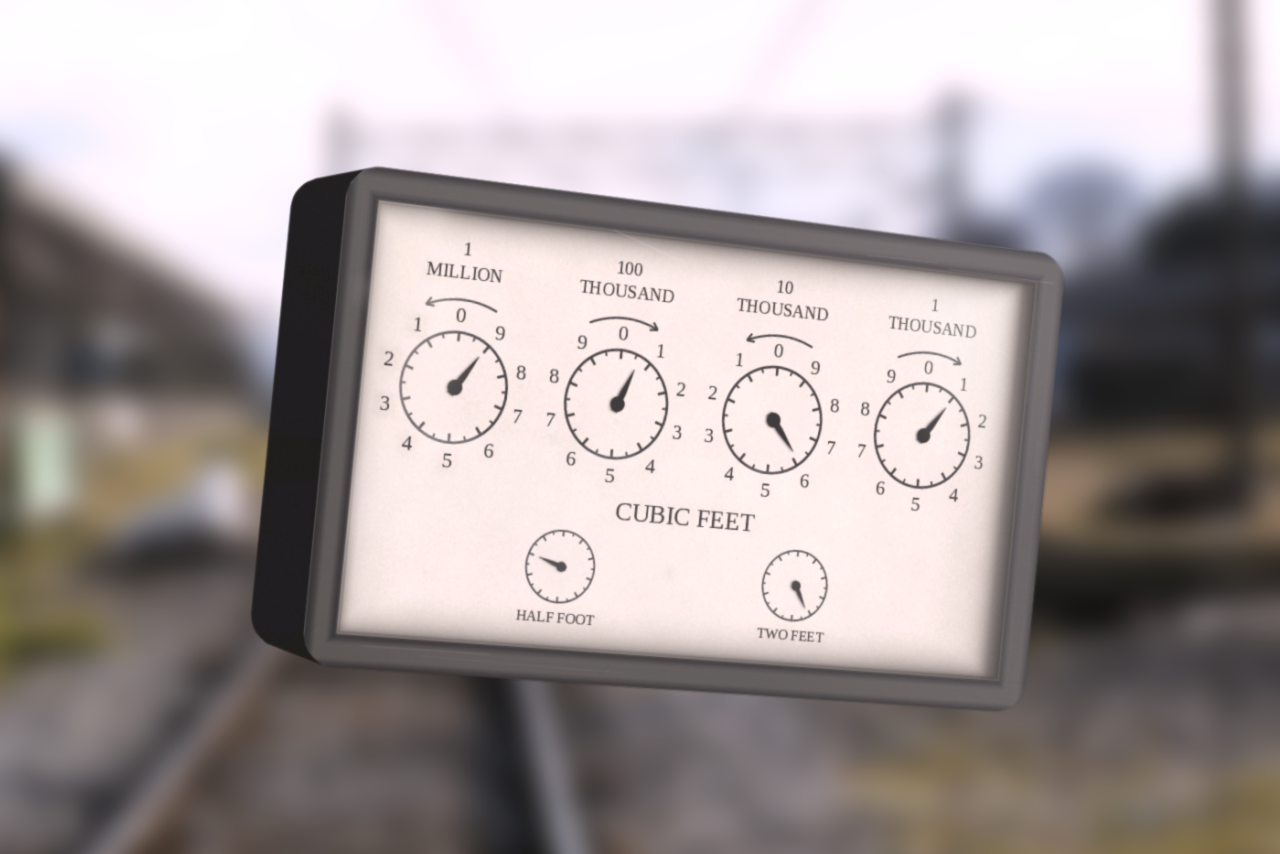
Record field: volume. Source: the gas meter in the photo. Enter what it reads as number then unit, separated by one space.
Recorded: 906100 ft³
